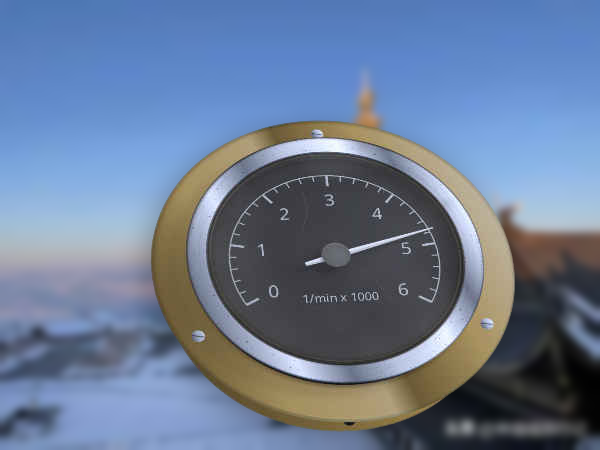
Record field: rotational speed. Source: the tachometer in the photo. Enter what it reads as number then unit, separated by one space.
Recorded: 4800 rpm
